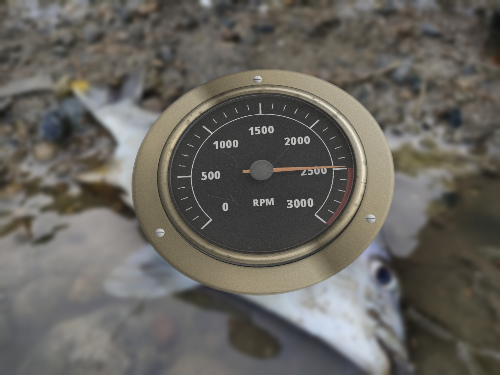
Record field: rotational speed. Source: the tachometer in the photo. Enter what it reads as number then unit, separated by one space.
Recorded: 2500 rpm
